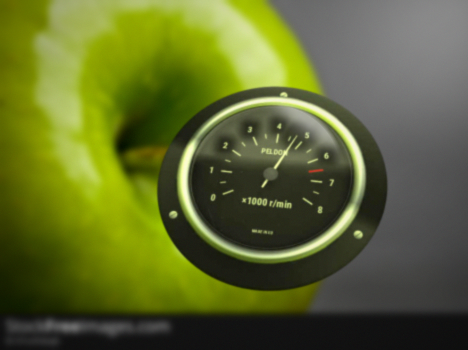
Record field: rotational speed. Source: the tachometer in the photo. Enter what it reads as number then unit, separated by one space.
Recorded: 4750 rpm
